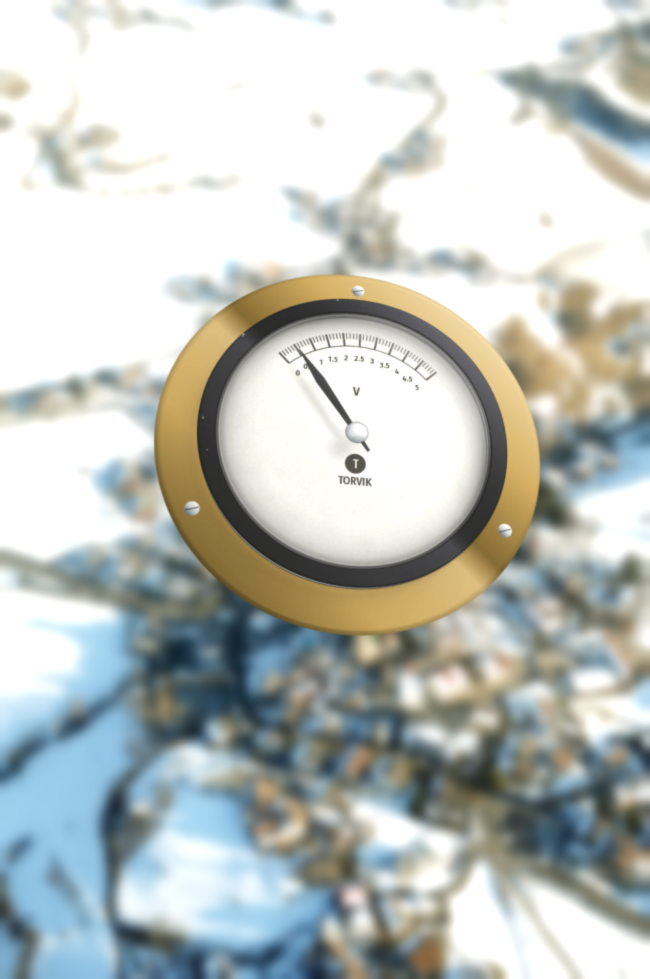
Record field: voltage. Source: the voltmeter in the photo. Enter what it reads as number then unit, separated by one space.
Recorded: 0.5 V
